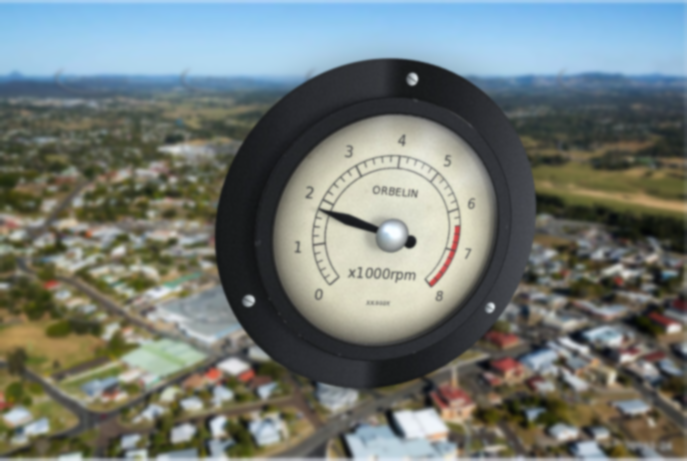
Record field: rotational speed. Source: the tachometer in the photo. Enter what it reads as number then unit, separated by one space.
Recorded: 1800 rpm
